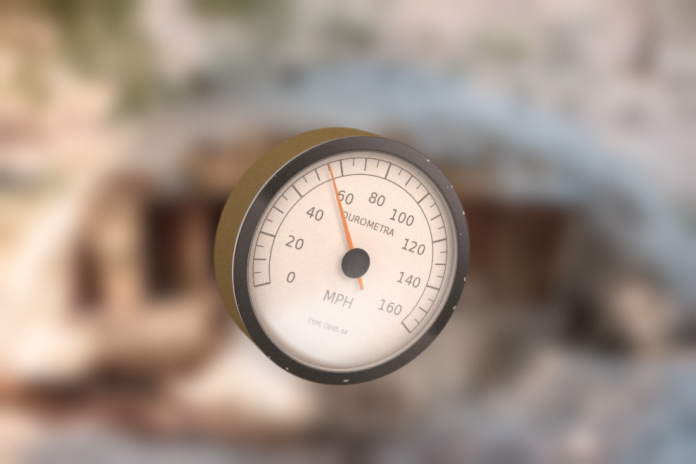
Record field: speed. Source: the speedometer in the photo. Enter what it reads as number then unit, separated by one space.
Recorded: 55 mph
